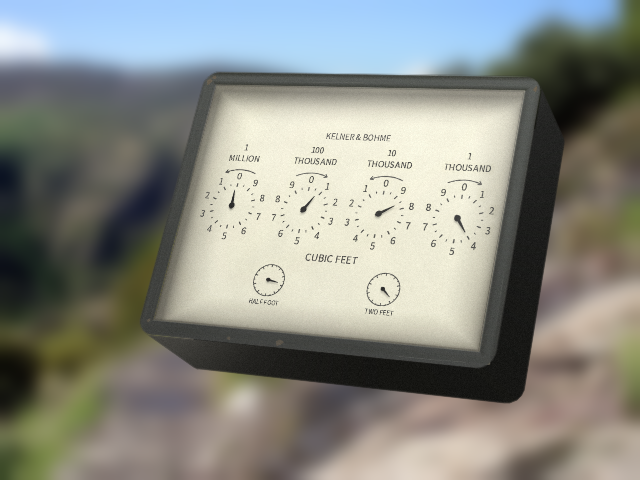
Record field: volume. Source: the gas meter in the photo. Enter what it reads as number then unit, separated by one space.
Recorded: 8400 ft³
